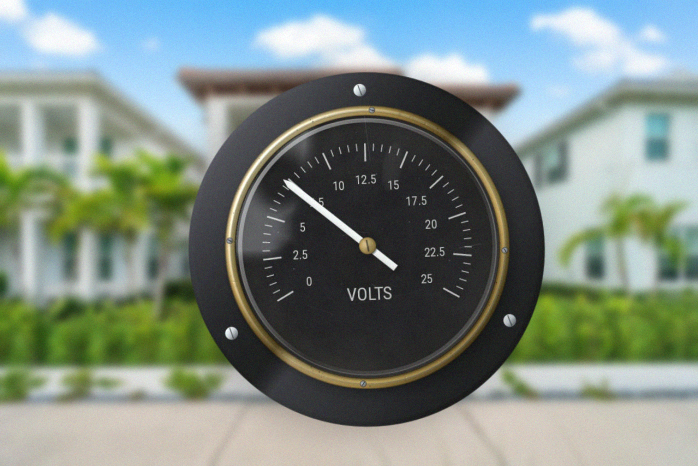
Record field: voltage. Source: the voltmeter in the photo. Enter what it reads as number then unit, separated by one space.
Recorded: 7.25 V
